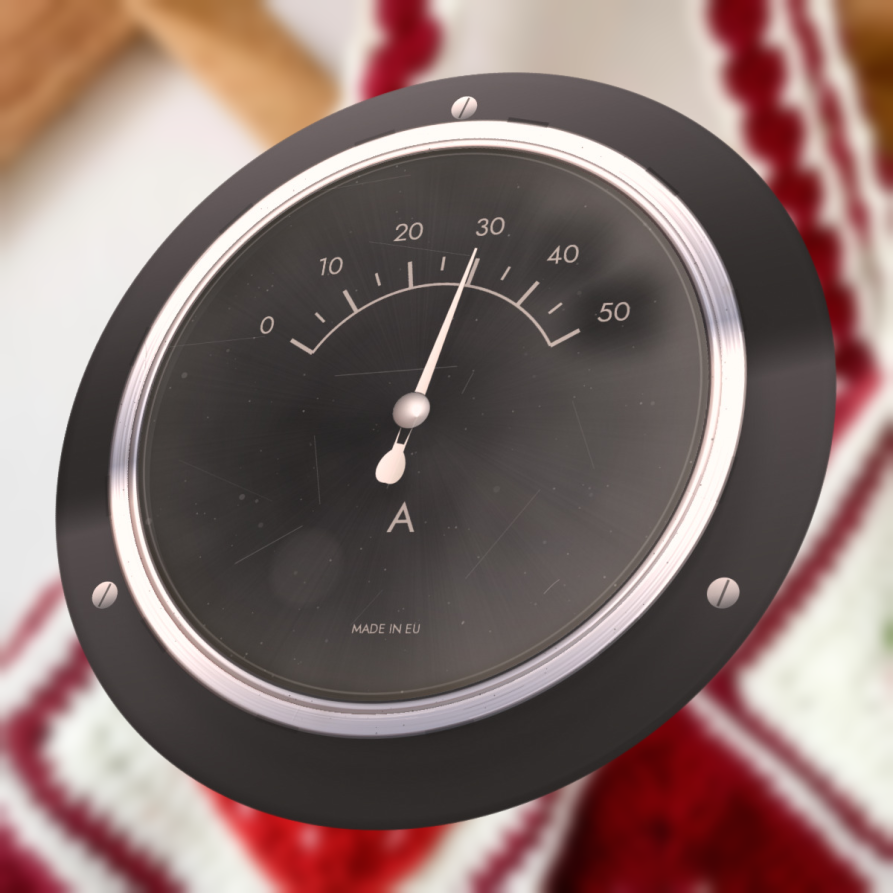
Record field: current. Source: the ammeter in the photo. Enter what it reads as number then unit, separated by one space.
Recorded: 30 A
